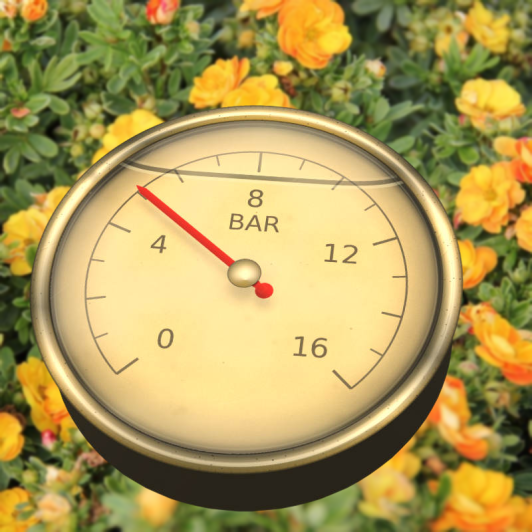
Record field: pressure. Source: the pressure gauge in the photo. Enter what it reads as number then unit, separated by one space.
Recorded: 5 bar
